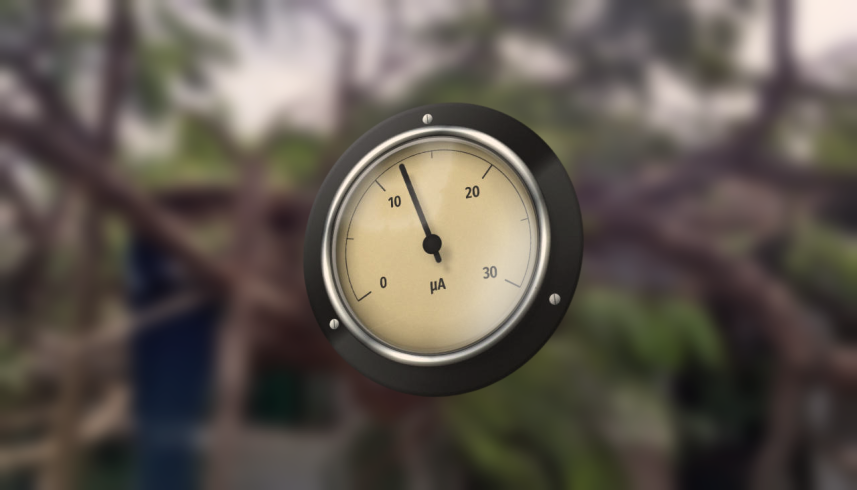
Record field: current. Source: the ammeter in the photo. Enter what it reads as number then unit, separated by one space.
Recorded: 12.5 µA
